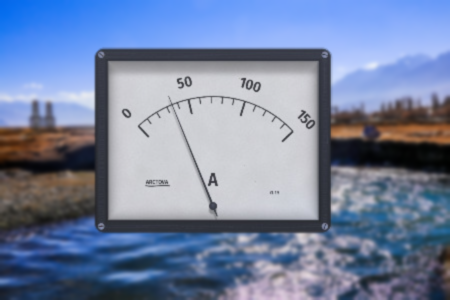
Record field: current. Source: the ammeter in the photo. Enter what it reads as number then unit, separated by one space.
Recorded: 35 A
